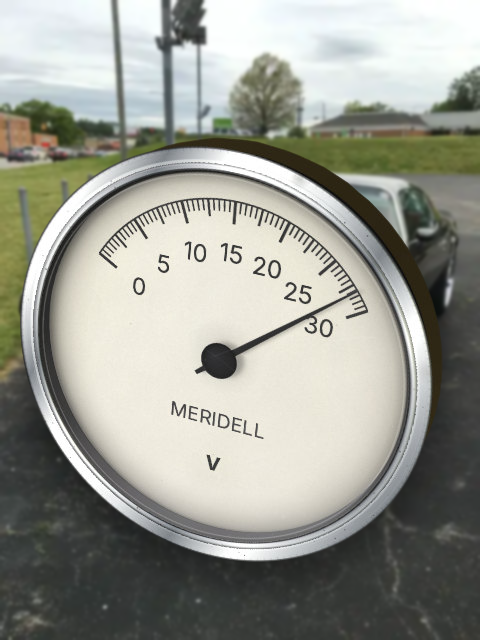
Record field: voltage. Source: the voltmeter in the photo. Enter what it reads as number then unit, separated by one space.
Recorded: 28 V
